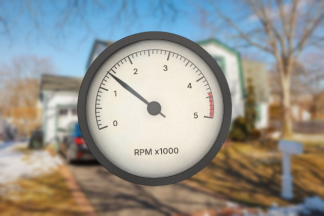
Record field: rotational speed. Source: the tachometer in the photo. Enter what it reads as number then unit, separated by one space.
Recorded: 1400 rpm
